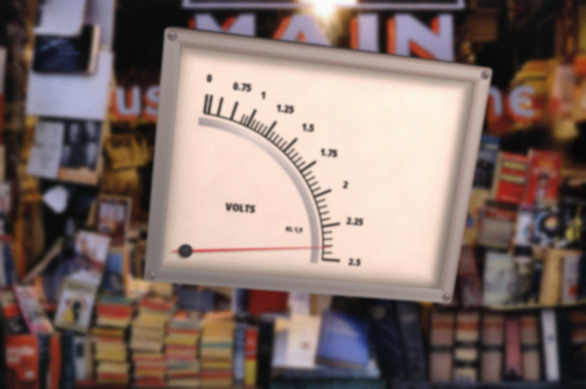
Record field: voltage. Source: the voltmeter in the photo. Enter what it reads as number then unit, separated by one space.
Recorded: 2.4 V
